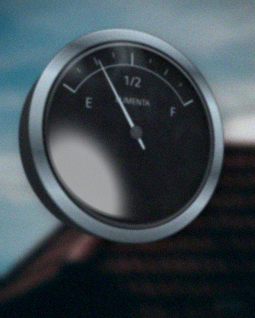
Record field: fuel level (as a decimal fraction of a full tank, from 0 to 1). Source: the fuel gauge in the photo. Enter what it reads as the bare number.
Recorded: 0.25
